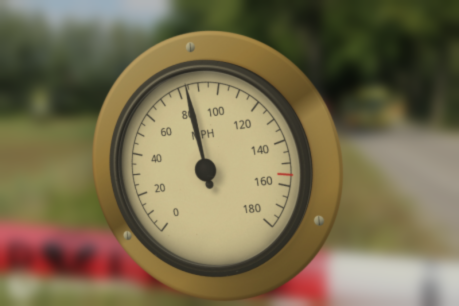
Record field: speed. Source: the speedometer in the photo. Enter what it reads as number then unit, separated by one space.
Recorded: 85 mph
